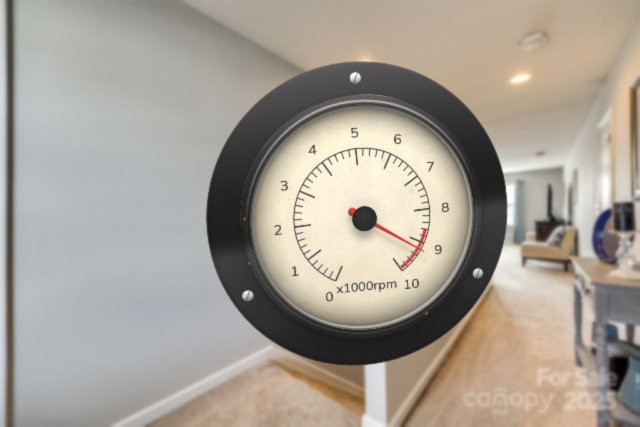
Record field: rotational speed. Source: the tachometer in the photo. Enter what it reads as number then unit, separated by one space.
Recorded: 9200 rpm
